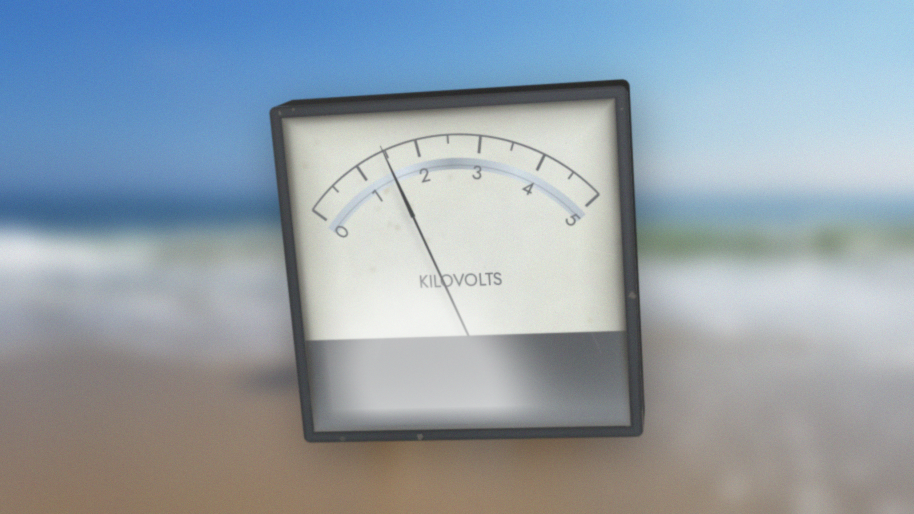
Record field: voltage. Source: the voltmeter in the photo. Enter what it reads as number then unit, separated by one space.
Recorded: 1.5 kV
